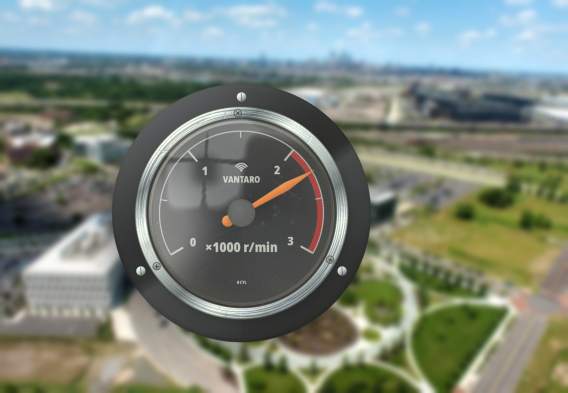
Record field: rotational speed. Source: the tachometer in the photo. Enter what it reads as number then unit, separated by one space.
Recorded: 2250 rpm
